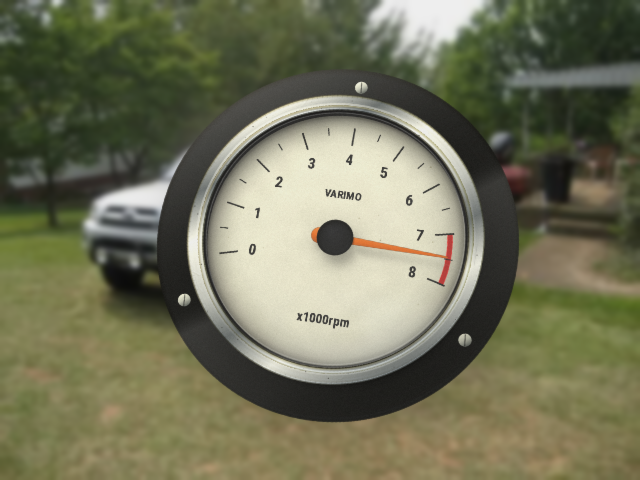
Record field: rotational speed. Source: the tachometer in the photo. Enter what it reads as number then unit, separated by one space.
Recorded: 7500 rpm
